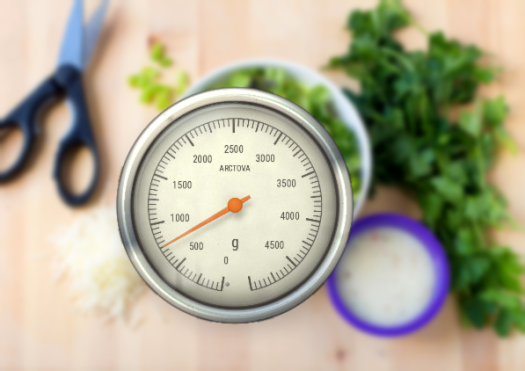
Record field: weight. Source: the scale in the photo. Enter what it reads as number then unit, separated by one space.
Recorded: 750 g
